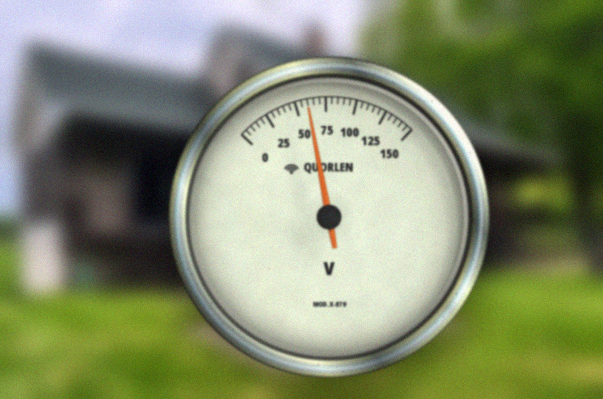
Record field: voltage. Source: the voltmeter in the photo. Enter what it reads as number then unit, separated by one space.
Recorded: 60 V
